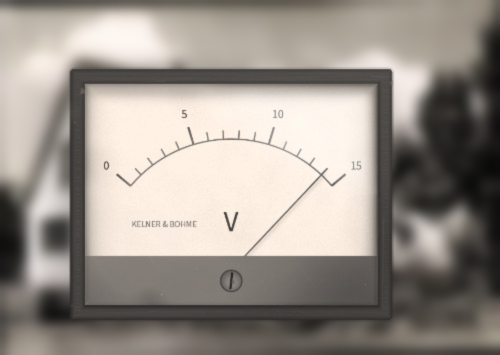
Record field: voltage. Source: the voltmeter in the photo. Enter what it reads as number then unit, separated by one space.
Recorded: 14 V
